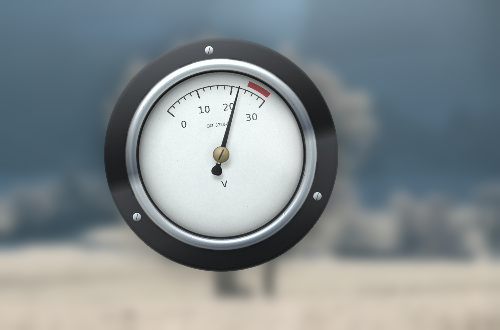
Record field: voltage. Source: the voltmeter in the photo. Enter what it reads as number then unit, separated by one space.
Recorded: 22 V
